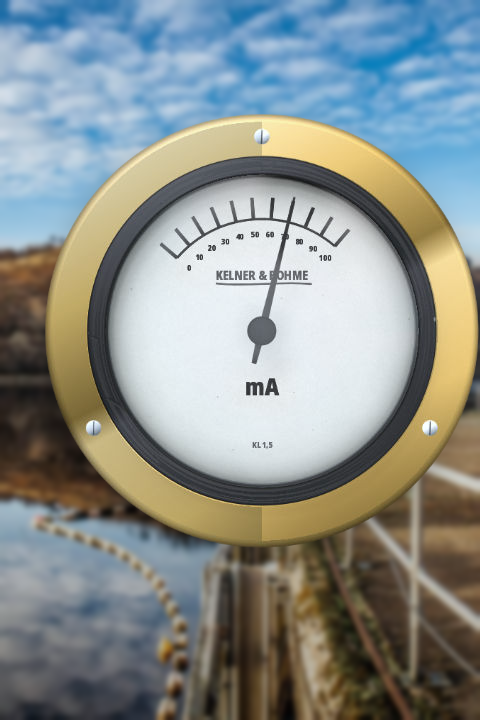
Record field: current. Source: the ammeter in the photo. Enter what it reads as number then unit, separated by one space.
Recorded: 70 mA
